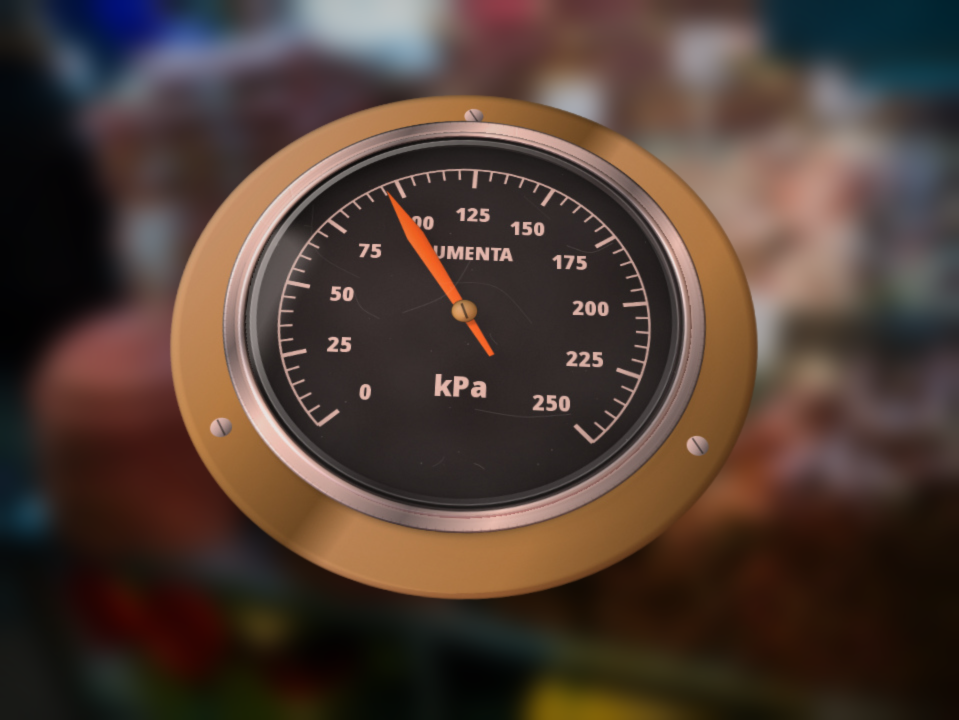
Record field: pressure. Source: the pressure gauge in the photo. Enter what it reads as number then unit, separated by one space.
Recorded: 95 kPa
